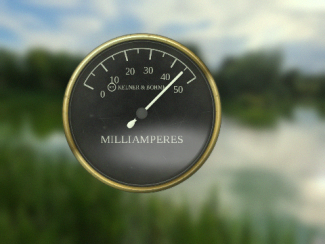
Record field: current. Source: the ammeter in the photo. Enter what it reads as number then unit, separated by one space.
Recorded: 45 mA
